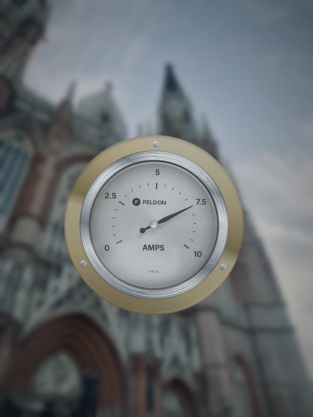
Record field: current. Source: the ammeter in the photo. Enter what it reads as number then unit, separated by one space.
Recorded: 7.5 A
